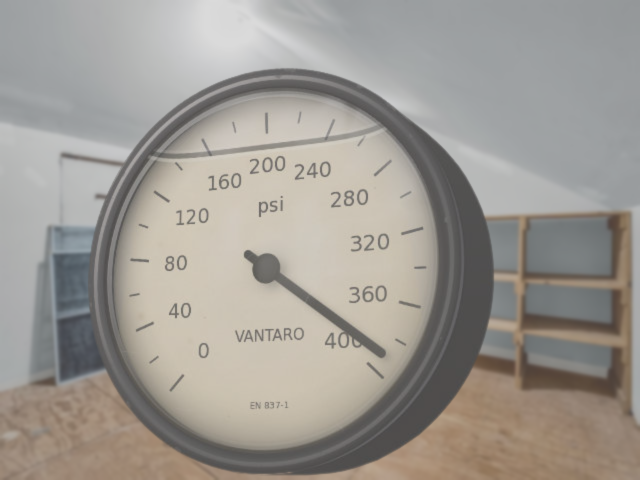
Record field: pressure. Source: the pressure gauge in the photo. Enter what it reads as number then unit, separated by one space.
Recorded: 390 psi
